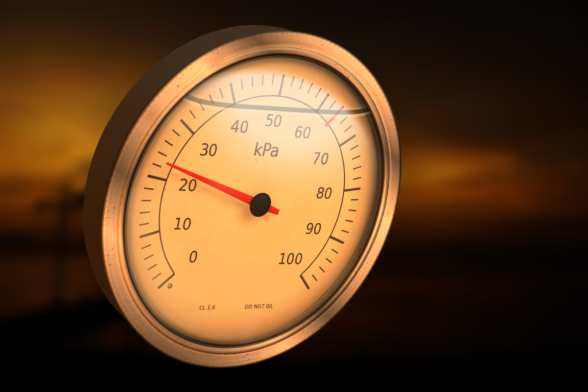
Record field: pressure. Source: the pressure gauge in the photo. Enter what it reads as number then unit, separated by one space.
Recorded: 23 kPa
